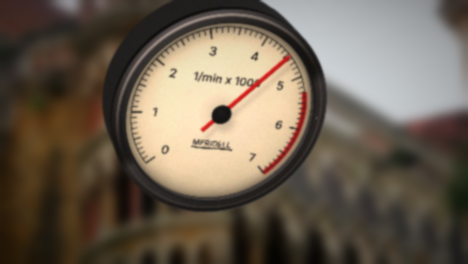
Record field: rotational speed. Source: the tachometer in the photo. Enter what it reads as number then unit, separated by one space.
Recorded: 4500 rpm
